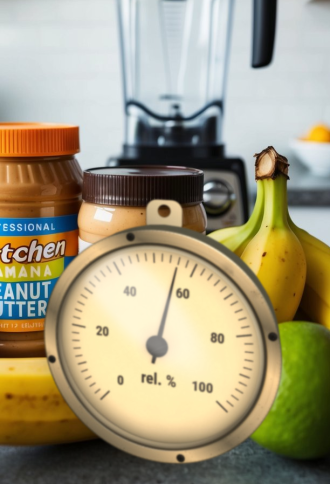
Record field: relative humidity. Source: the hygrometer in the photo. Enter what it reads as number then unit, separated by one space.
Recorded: 56 %
